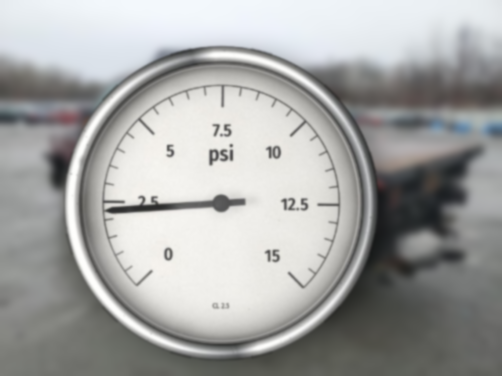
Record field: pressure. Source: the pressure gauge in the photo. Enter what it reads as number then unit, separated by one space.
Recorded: 2.25 psi
